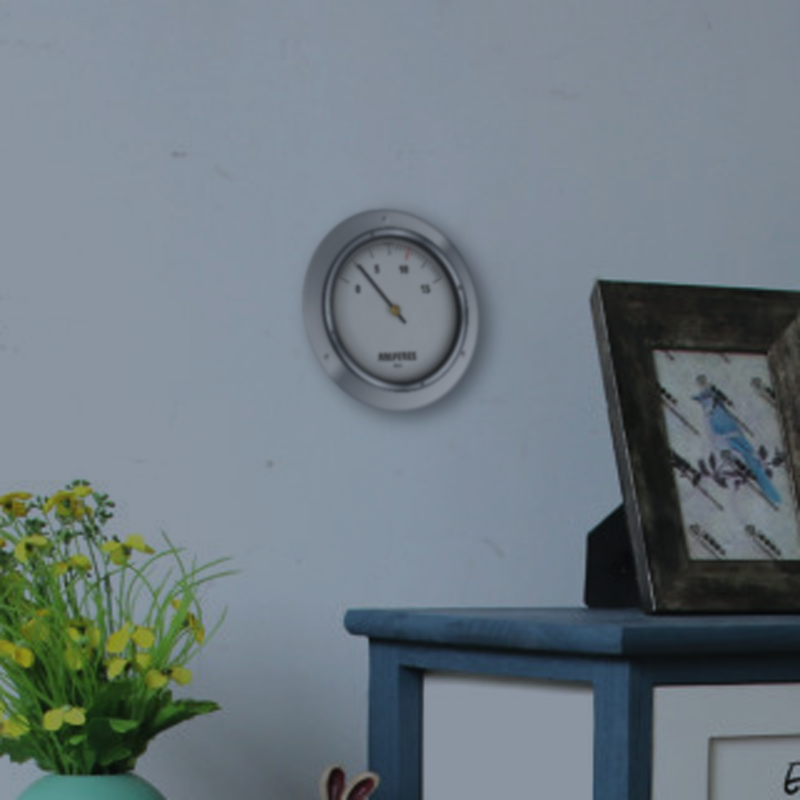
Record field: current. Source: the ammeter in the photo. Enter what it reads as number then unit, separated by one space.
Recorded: 2.5 A
